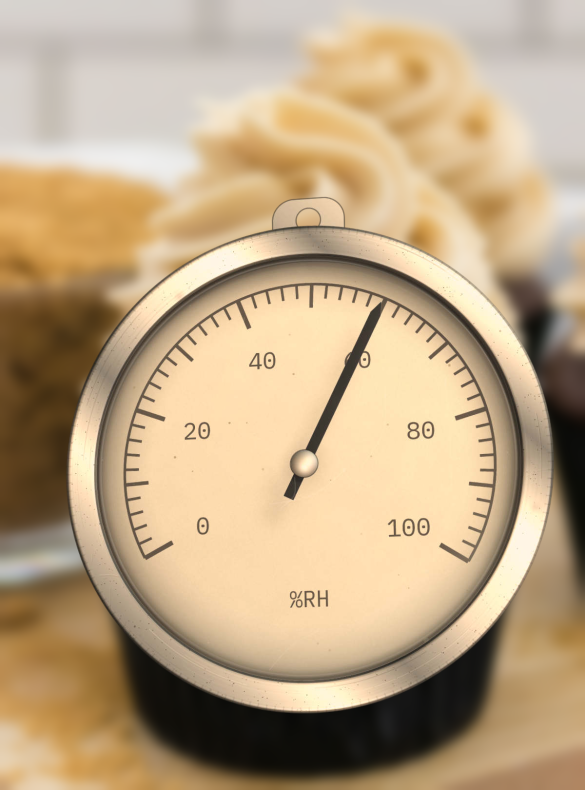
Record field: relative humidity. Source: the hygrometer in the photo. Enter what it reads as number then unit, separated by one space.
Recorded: 60 %
